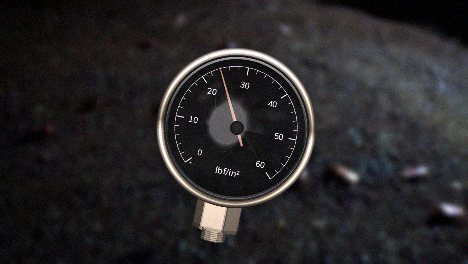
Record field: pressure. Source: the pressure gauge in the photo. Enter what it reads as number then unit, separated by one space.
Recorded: 24 psi
